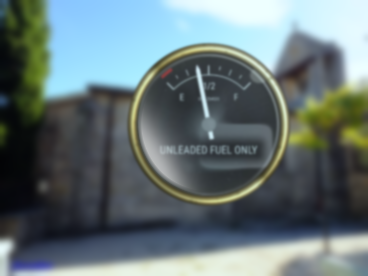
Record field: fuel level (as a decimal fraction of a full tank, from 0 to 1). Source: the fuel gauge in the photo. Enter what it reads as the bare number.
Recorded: 0.375
